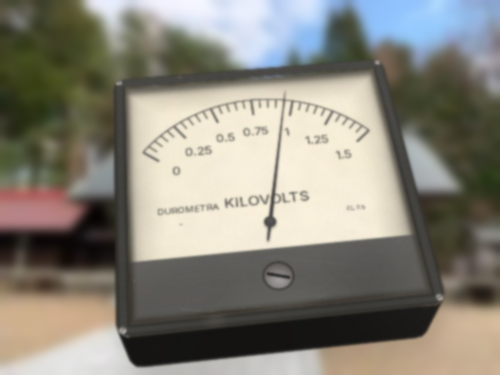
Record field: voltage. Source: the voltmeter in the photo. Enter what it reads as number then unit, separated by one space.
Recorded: 0.95 kV
